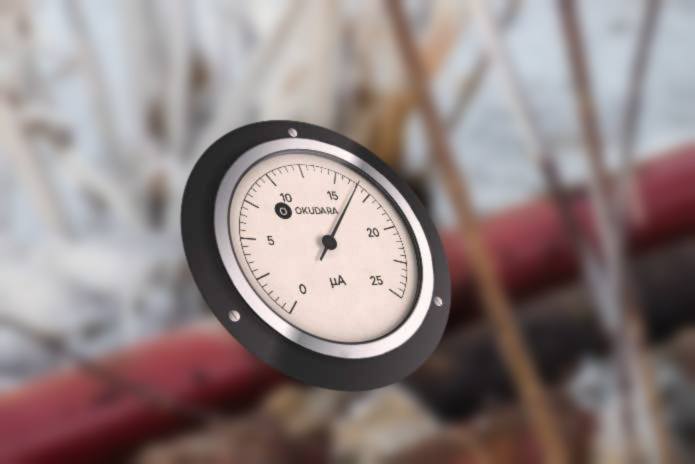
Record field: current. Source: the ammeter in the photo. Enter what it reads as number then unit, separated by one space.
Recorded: 16.5 µA
